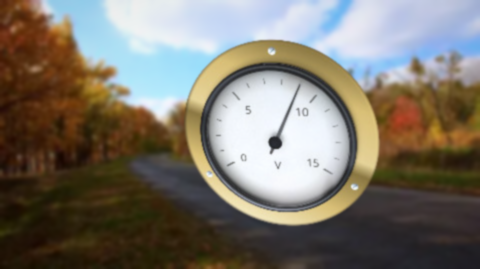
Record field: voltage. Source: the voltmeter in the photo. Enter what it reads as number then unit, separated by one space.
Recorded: 9 V
